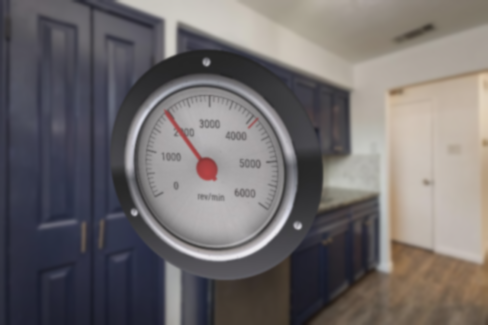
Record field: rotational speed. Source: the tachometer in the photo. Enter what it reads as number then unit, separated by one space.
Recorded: 2000 rpm
